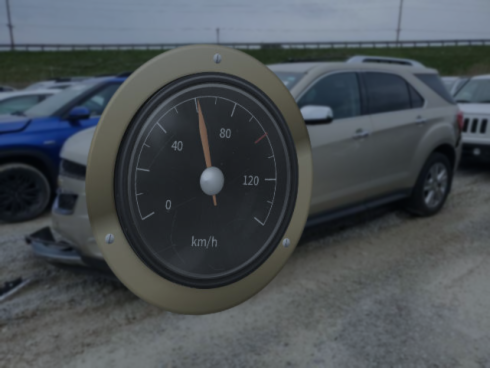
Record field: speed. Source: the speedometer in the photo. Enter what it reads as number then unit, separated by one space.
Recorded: 60 km/h
